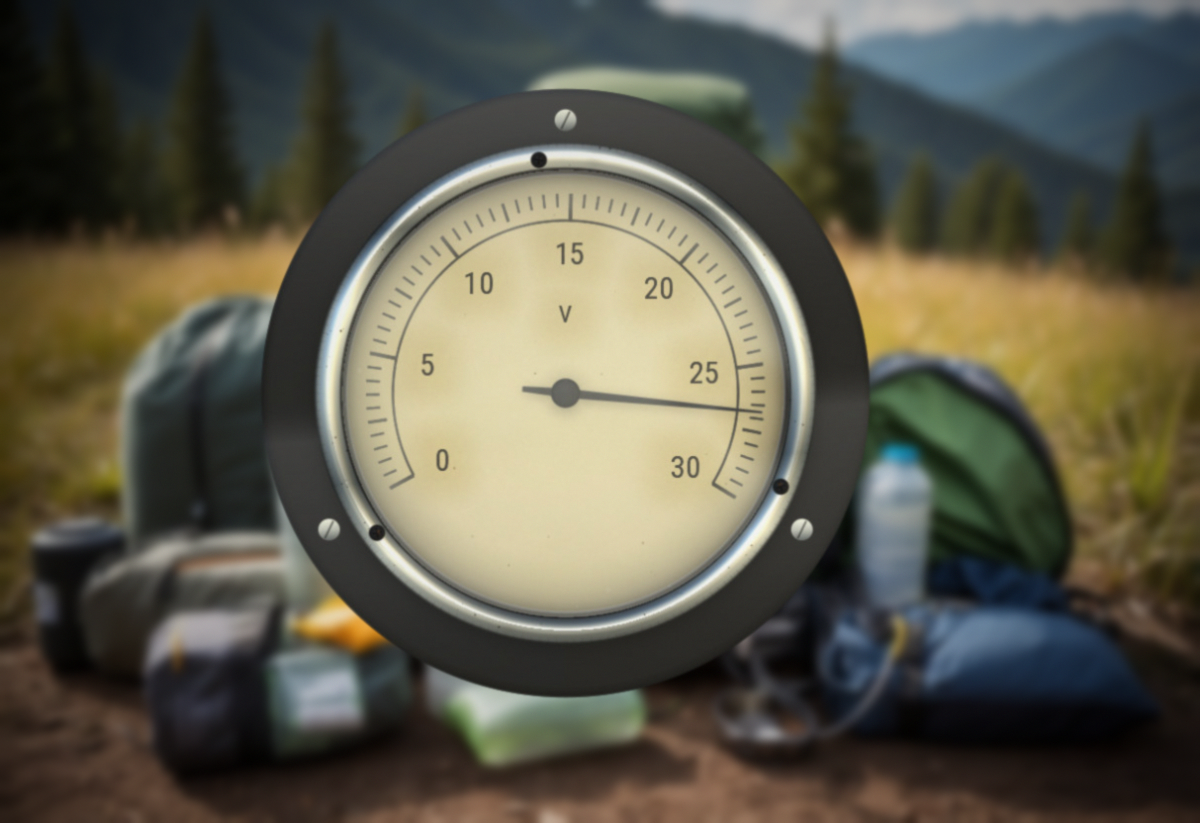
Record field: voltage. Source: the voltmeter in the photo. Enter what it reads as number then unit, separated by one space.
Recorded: 26.75 V
